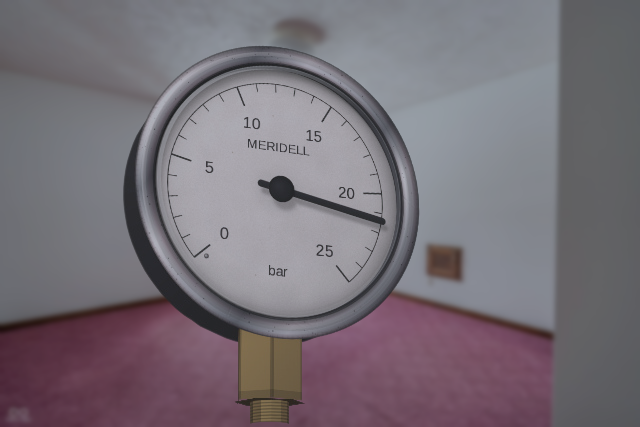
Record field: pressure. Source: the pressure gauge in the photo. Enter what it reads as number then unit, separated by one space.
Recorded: 21.5 bar
